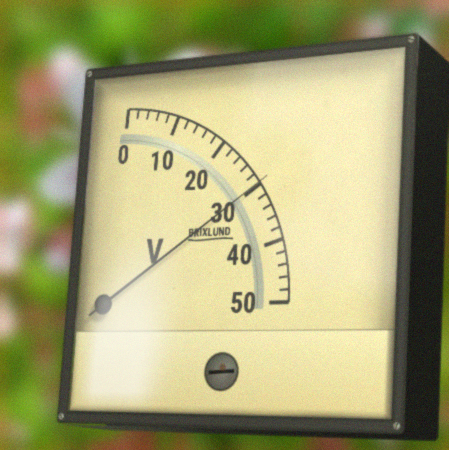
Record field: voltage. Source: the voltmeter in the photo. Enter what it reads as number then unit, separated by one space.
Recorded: 30 V
